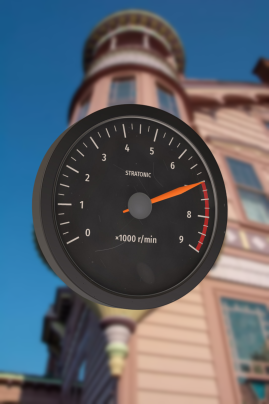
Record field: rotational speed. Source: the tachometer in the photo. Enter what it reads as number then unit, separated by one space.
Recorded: 7000 rpm
